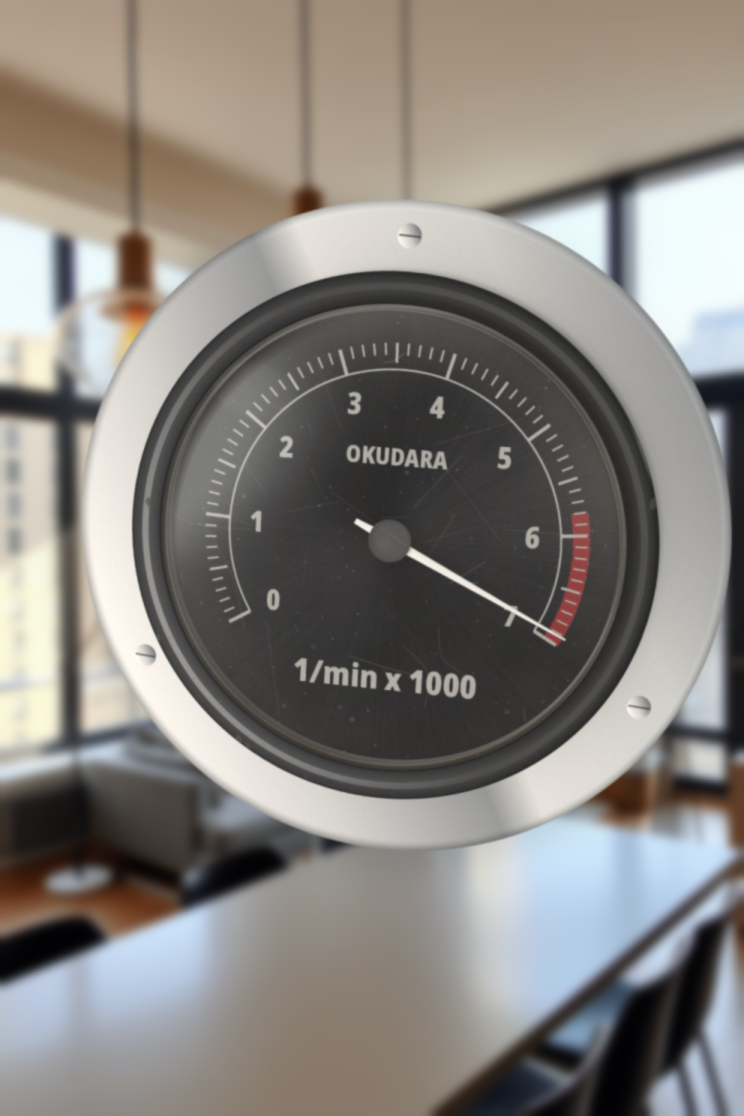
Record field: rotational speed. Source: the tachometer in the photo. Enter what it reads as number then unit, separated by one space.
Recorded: 6900 rpm
